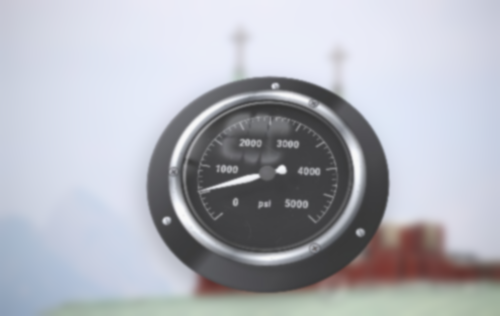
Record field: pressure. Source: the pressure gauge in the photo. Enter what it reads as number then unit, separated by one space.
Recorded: 500 psi
